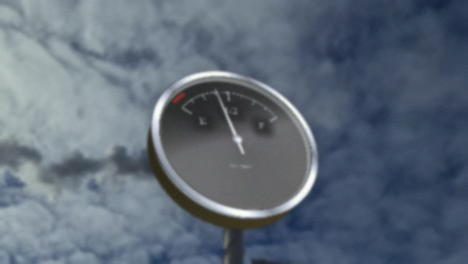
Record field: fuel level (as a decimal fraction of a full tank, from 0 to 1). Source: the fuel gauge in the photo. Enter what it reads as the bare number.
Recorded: 0.375
